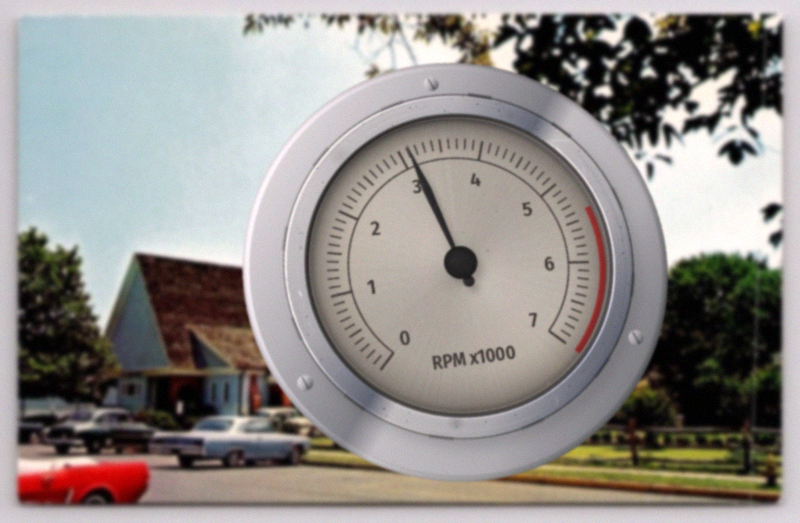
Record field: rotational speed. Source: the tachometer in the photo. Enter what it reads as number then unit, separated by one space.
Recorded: 3100 rpm
